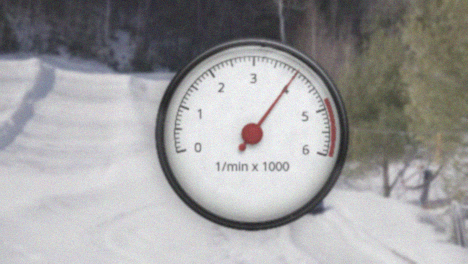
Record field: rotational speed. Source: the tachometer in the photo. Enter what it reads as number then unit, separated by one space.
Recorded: 4000 rpm
